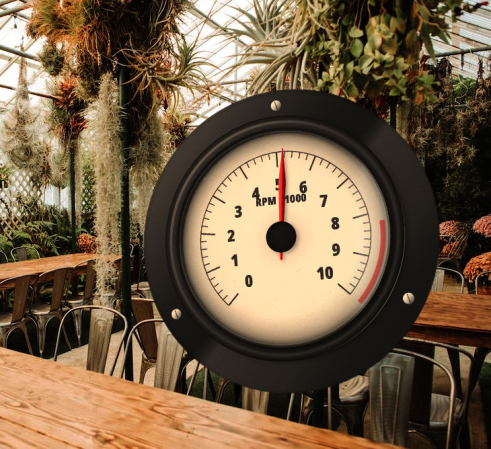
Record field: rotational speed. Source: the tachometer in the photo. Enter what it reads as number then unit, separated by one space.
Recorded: 5200 rpm
